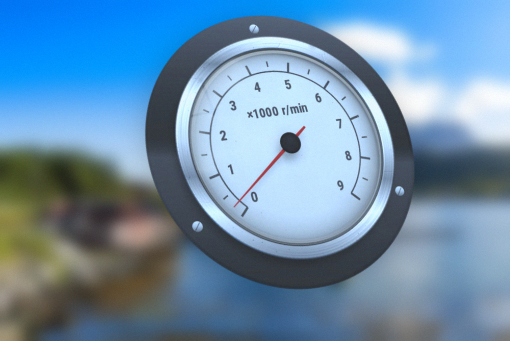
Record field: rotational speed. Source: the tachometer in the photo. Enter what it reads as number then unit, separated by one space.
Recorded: 250 rpm
